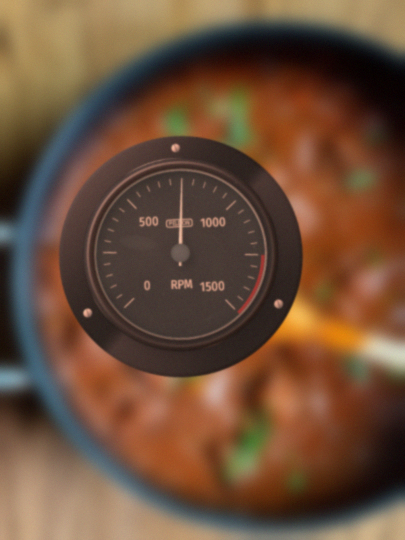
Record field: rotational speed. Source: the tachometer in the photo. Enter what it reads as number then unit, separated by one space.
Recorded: 750 rpm
